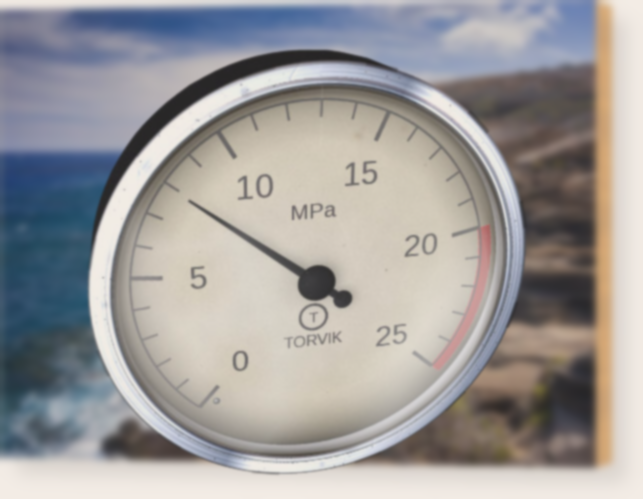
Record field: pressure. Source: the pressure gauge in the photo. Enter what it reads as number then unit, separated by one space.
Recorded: 8 MPa
